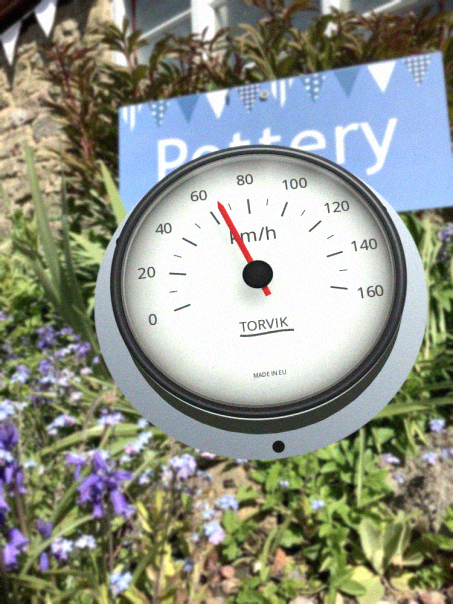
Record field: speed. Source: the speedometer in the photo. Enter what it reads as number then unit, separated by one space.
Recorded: 65 km/h
